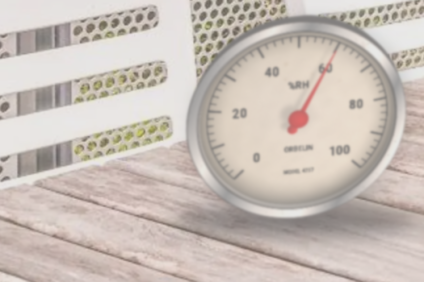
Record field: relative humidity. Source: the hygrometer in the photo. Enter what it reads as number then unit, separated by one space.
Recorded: 60 %
